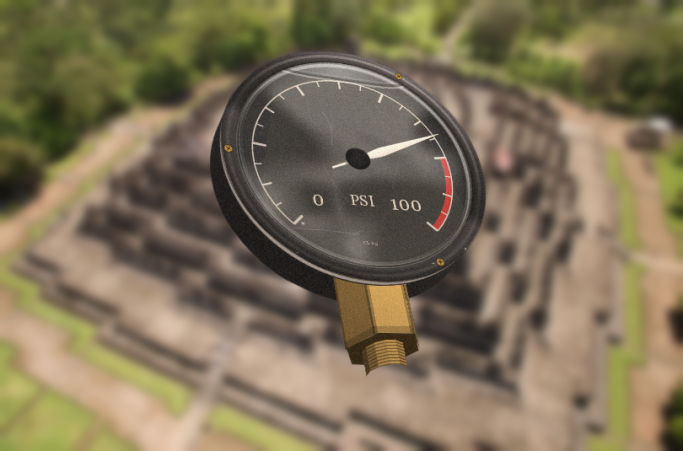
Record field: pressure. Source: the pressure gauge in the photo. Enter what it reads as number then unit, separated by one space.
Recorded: 75 psi
